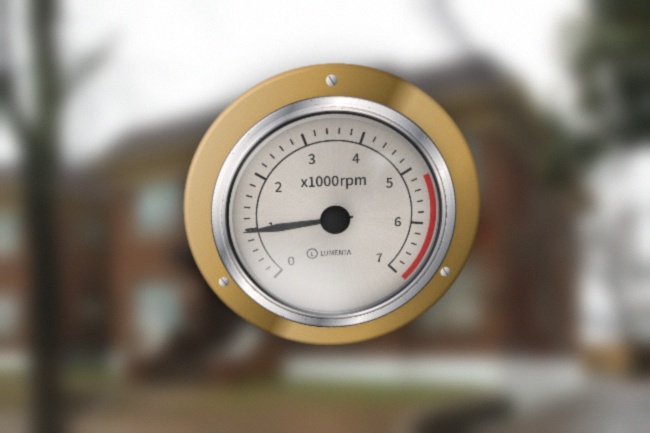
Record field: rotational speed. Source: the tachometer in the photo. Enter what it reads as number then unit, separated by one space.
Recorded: 1000 rpm
